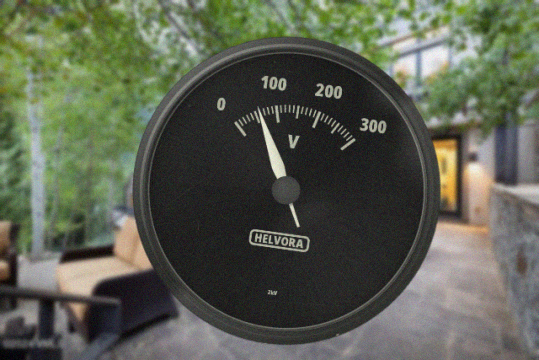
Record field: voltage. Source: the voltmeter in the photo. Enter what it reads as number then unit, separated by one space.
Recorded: 60 V
